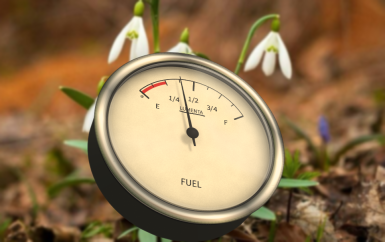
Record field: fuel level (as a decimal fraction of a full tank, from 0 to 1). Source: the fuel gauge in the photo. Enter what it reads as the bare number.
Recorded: 0.375
